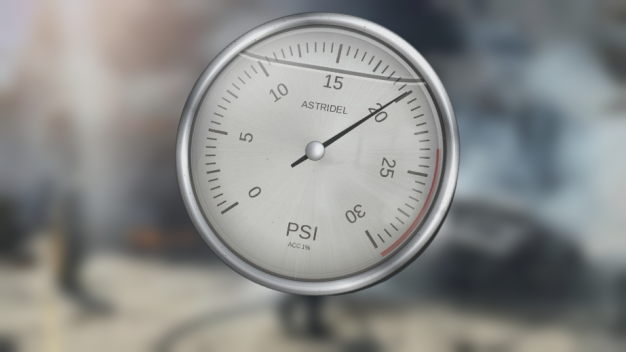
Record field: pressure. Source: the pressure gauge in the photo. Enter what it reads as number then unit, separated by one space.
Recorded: 20 psi
